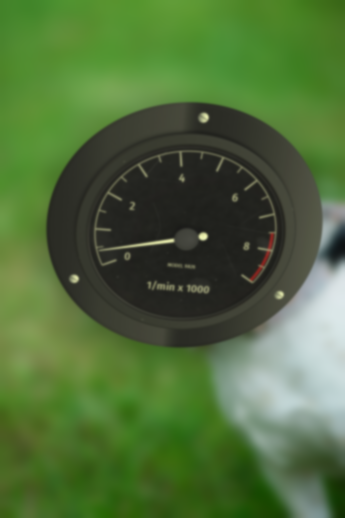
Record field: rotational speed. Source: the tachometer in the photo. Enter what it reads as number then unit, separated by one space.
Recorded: 500 rpm
